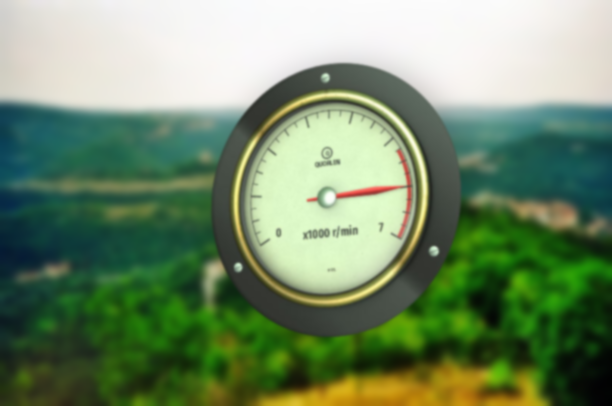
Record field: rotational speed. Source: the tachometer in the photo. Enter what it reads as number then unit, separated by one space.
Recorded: 6000 rpm
